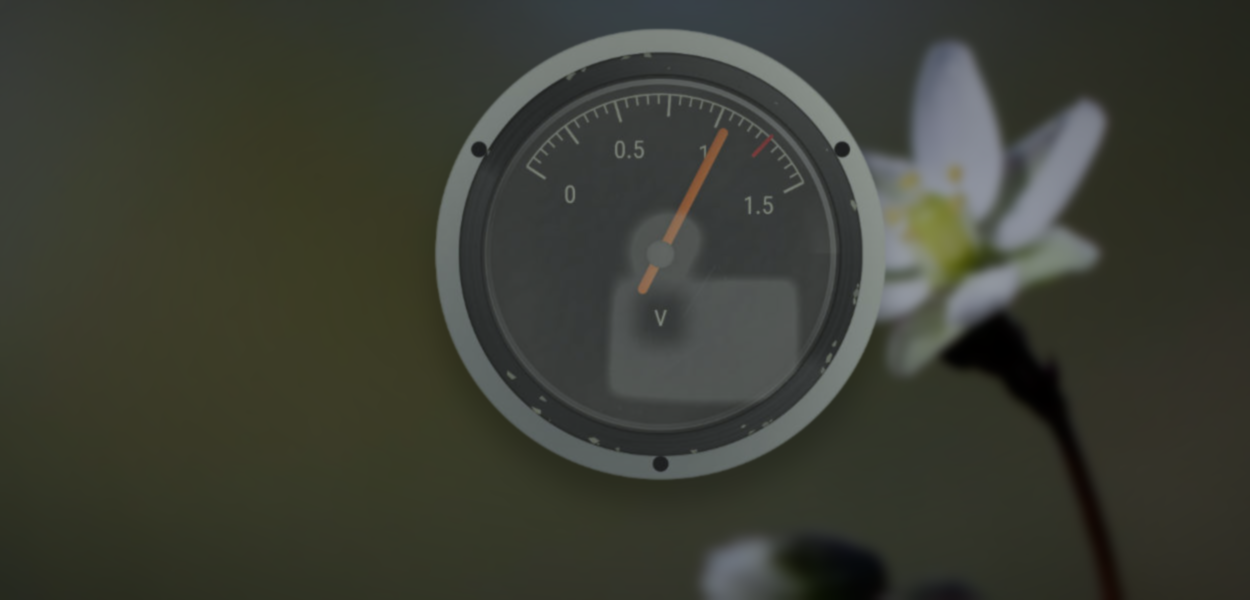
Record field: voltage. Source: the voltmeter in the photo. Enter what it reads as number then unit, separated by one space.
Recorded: 1.05 V
